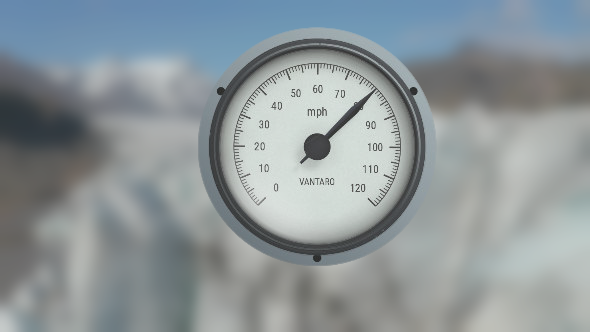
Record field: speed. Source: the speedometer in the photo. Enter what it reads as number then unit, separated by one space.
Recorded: 80 mph
